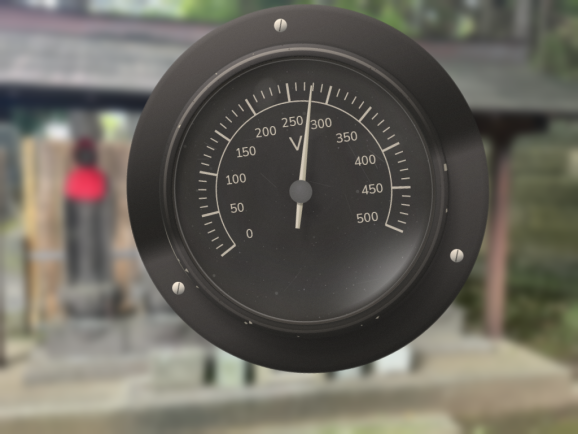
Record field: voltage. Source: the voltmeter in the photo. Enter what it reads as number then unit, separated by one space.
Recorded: 280 V
